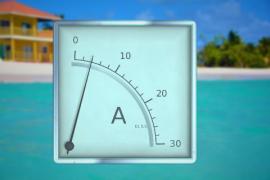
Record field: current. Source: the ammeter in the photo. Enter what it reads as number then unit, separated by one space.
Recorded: 4 A
